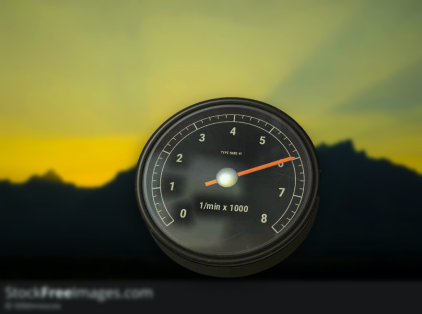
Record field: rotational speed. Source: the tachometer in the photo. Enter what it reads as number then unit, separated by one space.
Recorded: 6000 rpm
